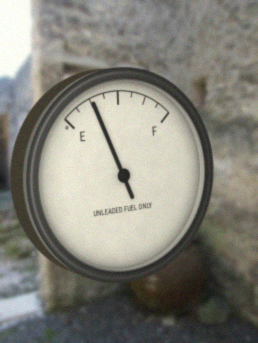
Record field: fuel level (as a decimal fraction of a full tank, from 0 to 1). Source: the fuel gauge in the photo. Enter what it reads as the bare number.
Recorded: 0.25
